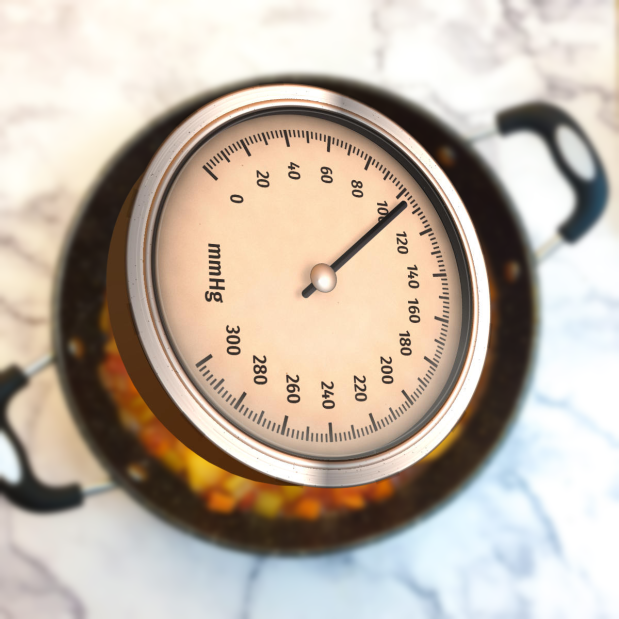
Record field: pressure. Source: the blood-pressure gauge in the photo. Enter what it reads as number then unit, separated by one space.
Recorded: 104 mmHg
